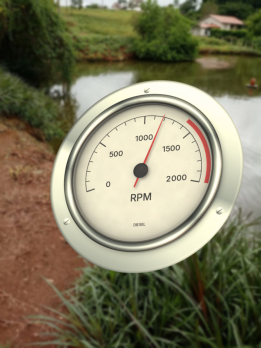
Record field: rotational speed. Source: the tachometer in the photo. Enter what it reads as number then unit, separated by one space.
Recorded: 1200 rpm
